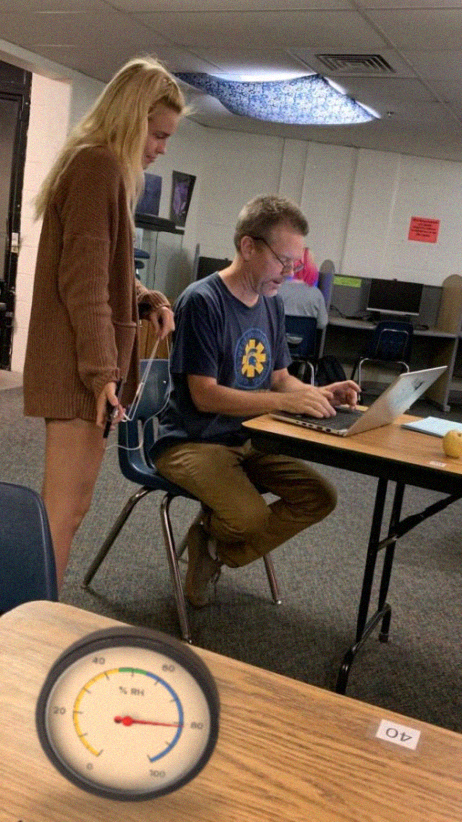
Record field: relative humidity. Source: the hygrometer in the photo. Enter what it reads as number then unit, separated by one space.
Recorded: 80 %
